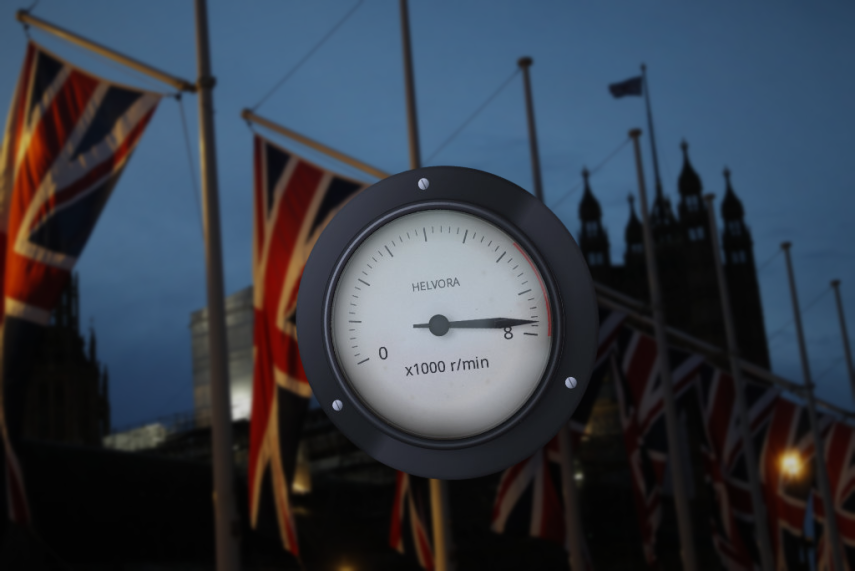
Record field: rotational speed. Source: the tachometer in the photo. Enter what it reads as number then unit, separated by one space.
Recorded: 7700 rpm
